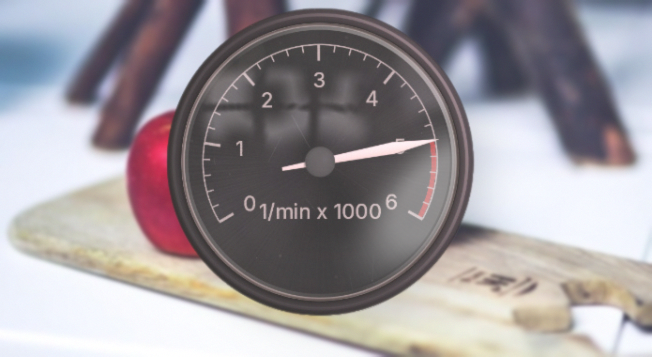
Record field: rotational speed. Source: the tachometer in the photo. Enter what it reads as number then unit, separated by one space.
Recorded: 5000 rpm
